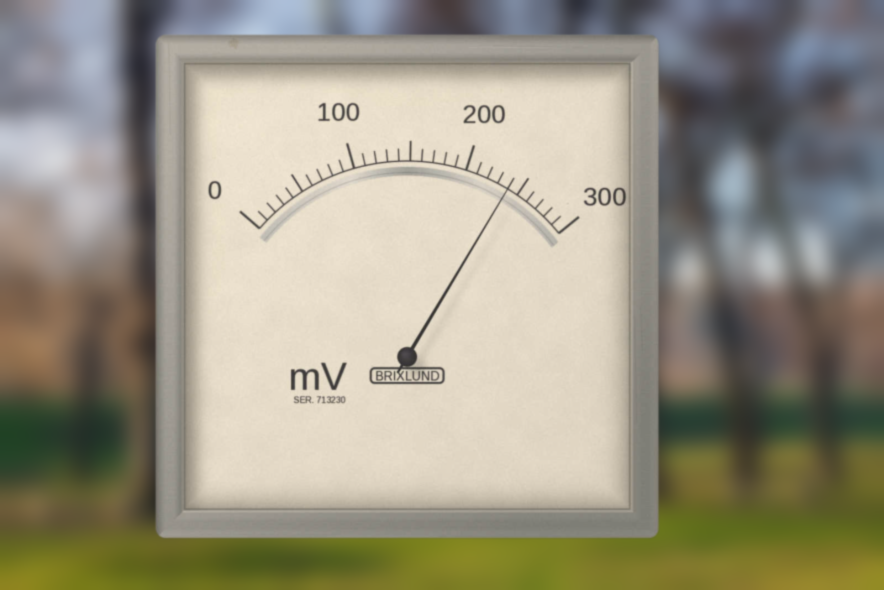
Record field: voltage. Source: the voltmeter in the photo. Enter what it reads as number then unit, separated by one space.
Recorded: 240 mV
